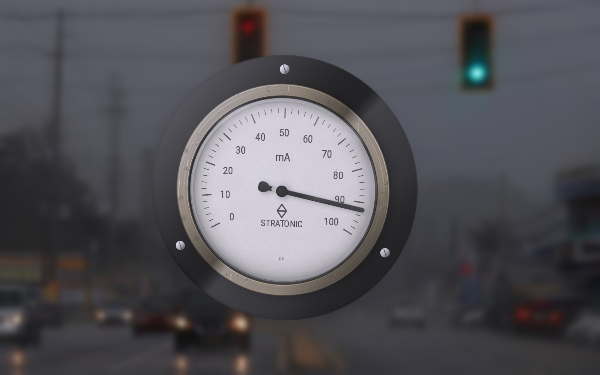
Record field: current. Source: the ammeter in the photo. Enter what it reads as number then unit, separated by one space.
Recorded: 92 mA
